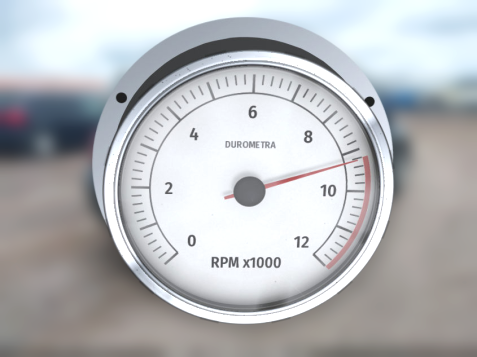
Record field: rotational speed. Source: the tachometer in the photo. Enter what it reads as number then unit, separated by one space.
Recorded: 9200 rpm
